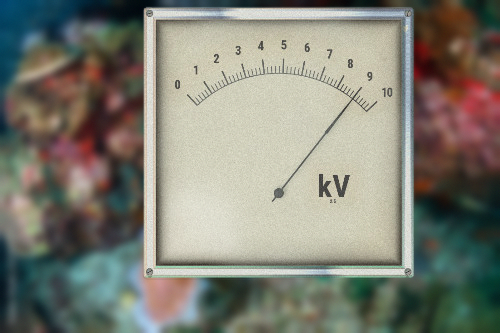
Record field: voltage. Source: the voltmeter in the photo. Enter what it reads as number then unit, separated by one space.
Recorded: 9 kV
